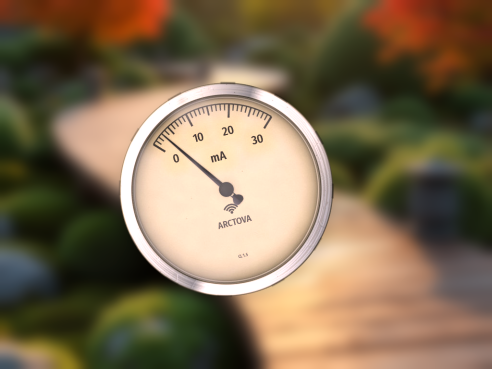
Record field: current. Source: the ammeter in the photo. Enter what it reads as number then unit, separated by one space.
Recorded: 3 mA
